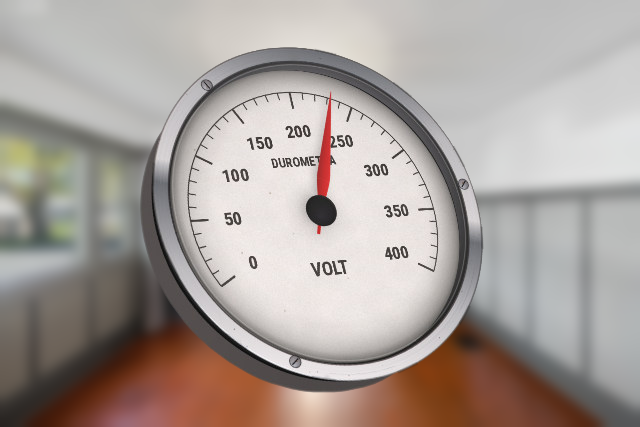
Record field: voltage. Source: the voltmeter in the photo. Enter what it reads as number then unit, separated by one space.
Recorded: 230 V
